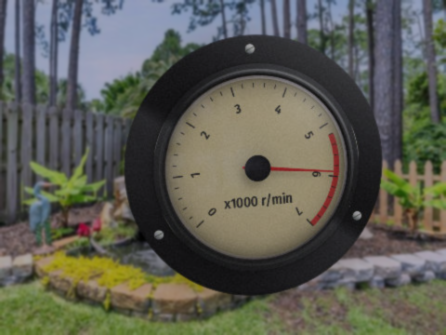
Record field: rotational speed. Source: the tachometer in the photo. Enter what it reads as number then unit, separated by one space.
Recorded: 5900 rpm
